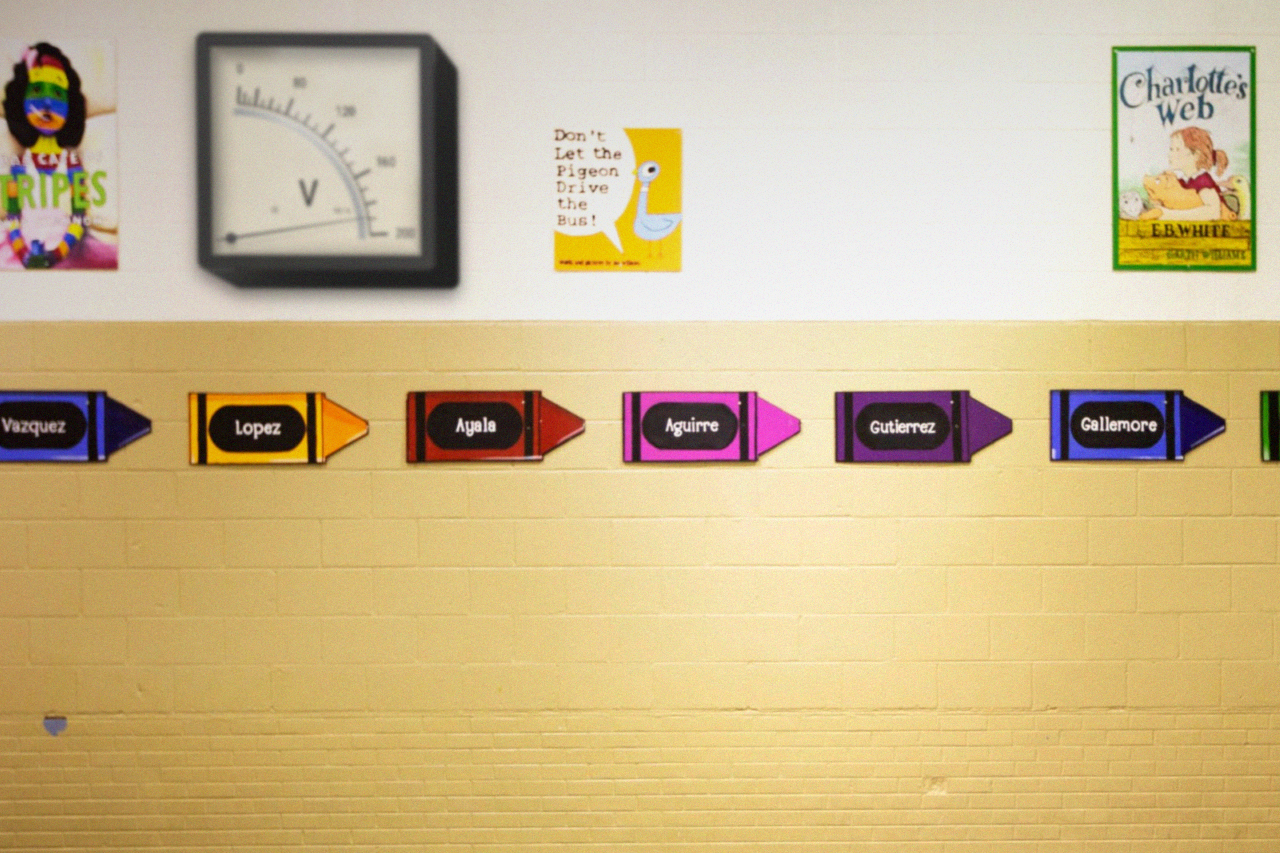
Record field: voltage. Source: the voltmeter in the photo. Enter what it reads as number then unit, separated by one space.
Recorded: 190 V
